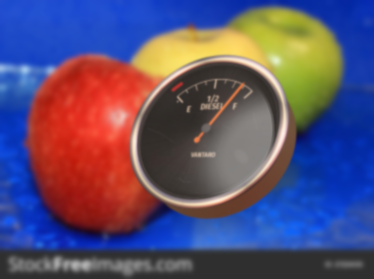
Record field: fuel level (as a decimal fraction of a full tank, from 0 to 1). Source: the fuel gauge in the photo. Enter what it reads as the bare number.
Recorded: 0.875
